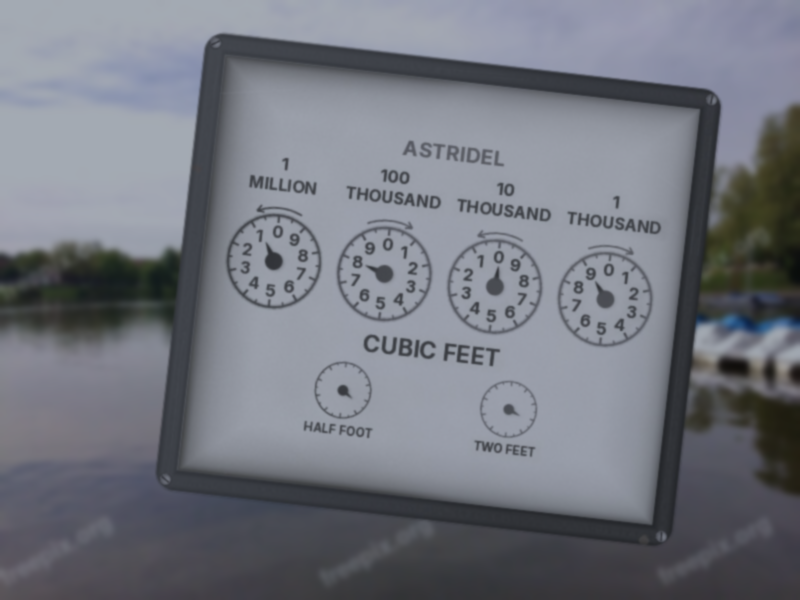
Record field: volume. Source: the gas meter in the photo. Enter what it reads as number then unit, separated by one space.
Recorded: 79900 ft³
